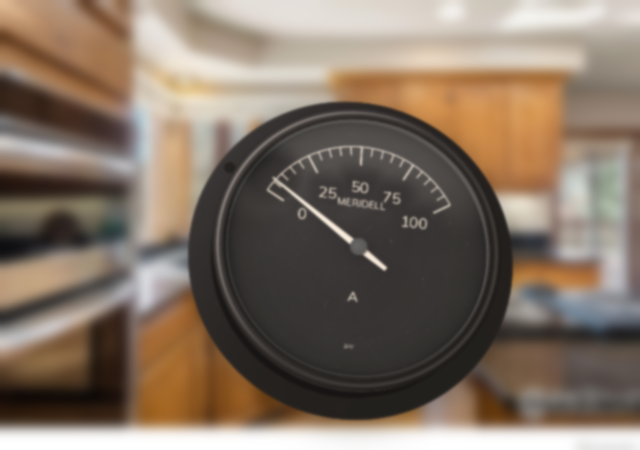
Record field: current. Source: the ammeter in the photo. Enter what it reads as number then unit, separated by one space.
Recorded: 5 A
